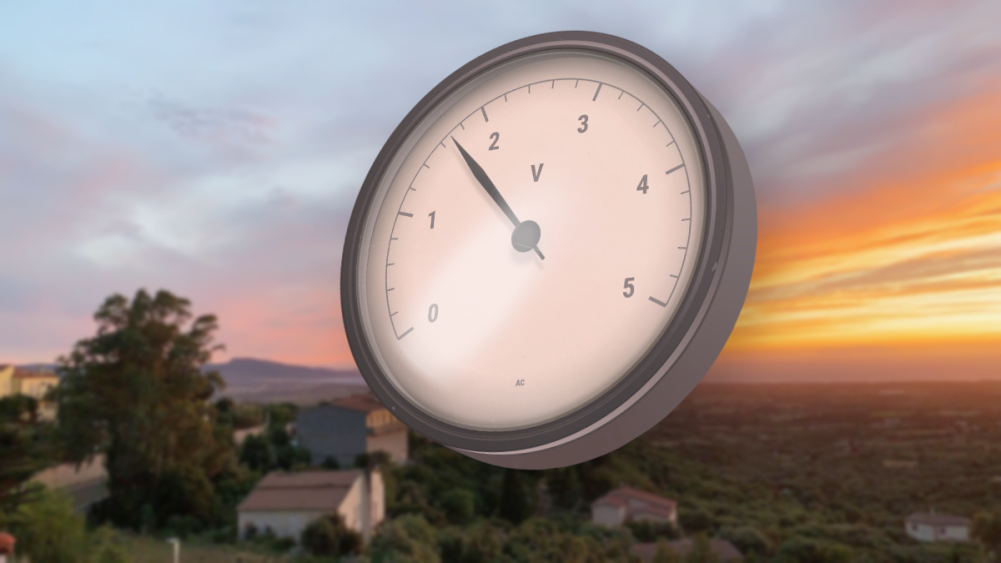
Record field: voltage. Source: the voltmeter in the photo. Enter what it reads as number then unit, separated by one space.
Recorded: 1.7 V
